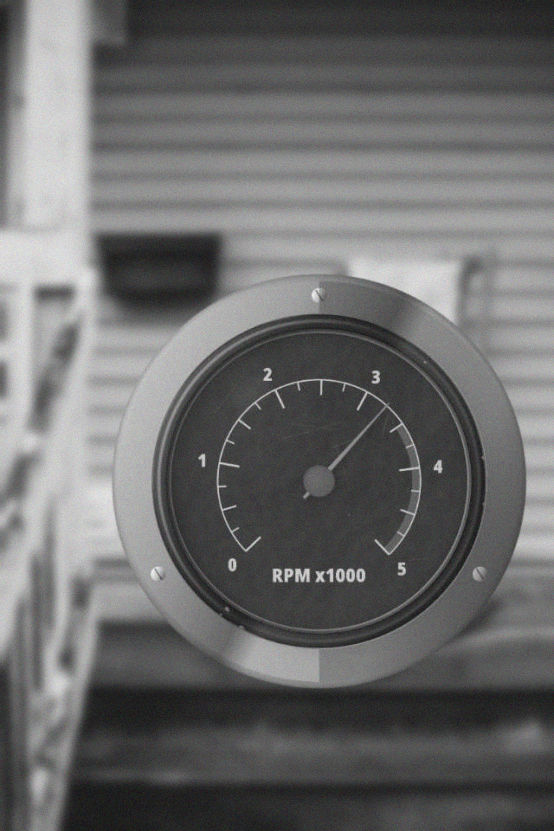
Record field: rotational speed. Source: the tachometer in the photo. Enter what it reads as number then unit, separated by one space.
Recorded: 3250 rpm
